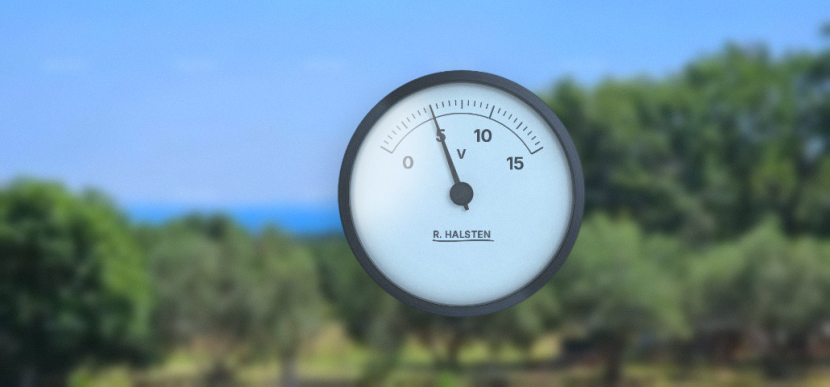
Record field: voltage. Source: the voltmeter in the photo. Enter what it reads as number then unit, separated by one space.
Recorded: 5 V
